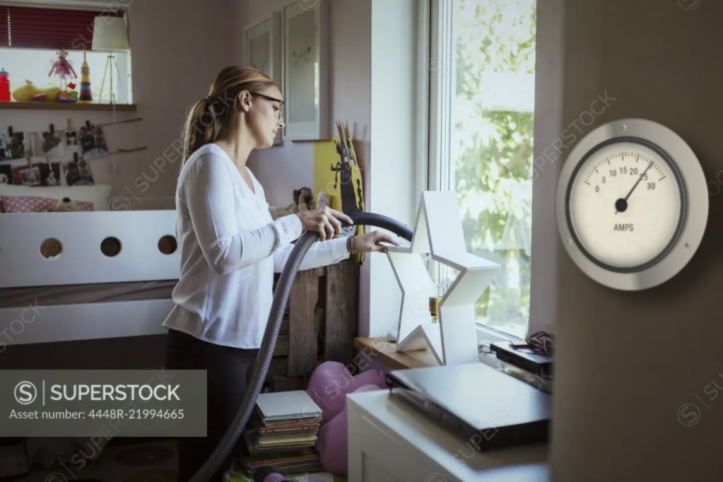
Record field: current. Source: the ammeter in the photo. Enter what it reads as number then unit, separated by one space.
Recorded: 25 A
